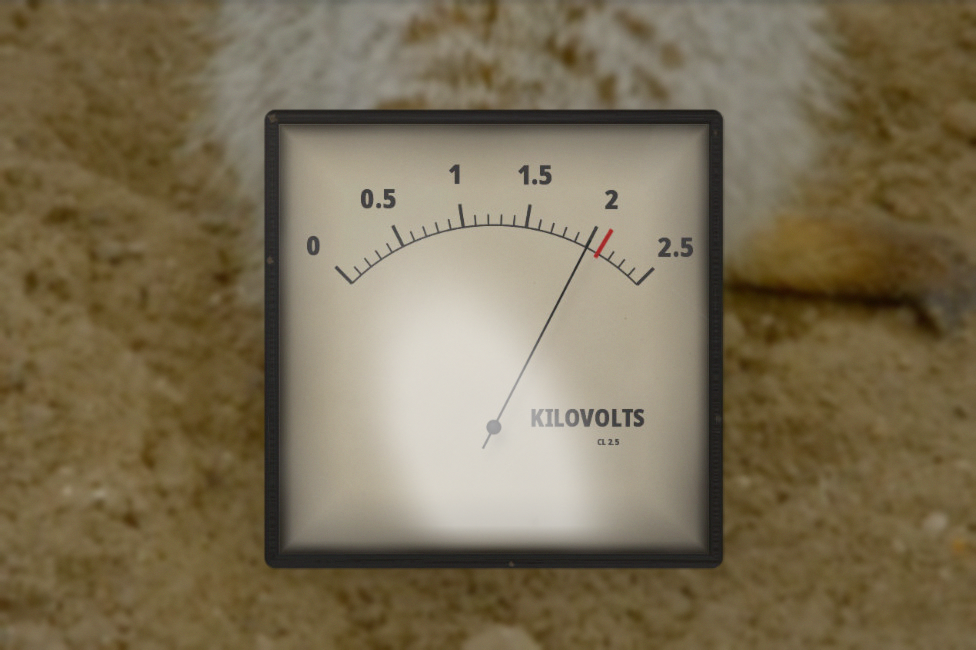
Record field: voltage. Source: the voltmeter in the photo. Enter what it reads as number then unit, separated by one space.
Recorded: 2 kV
